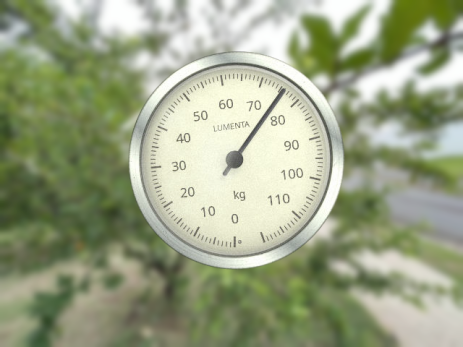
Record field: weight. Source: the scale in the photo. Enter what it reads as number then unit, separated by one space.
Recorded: 76 kg
